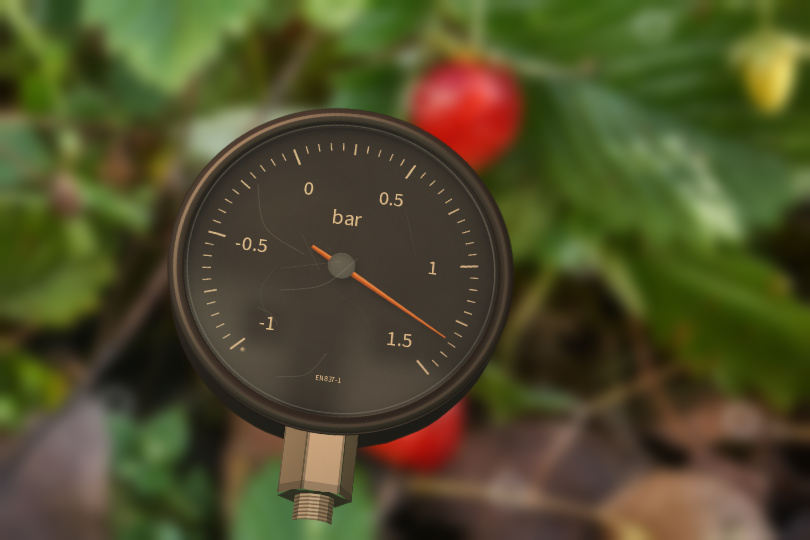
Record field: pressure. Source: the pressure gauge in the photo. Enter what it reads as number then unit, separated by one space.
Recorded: 1.35 bar
